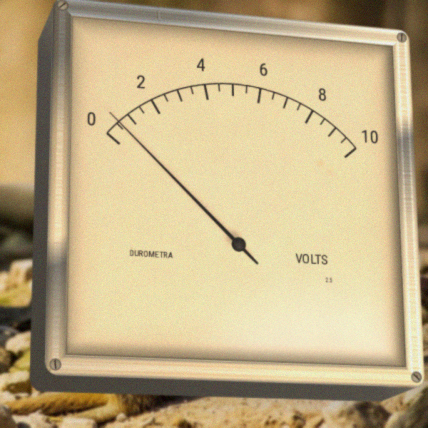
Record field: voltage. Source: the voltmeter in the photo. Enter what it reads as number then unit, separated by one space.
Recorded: 0.5 V
